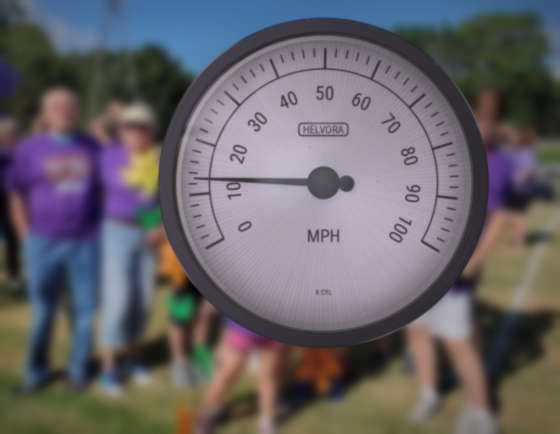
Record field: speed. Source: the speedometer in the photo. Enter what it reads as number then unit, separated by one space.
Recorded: 13 mph
